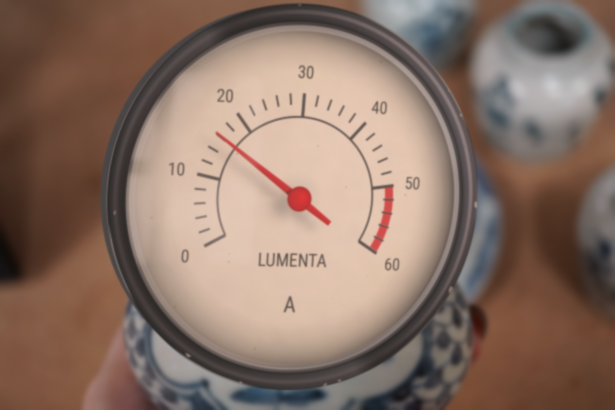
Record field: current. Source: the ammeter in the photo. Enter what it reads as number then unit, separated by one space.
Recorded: 16 A
